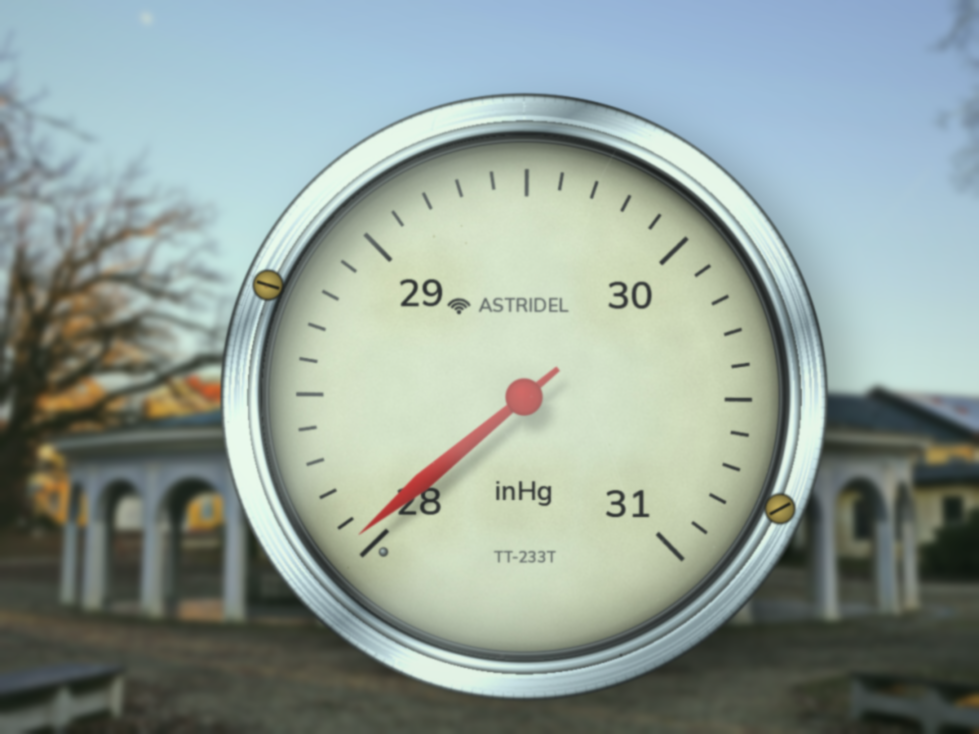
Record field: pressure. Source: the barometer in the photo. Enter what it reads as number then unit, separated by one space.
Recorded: 28.05 inHg
